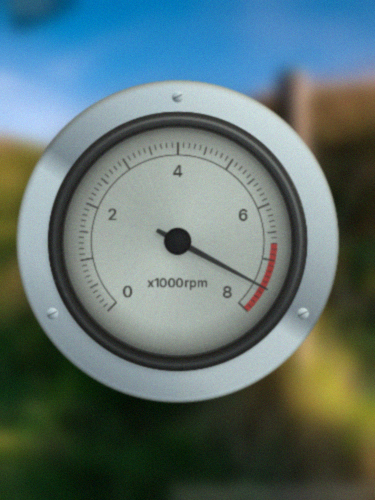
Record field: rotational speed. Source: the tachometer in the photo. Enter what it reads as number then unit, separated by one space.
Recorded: 7500 rpm
